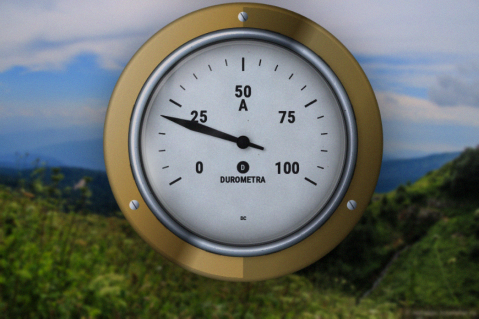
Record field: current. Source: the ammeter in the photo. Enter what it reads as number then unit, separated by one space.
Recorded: 20 A
